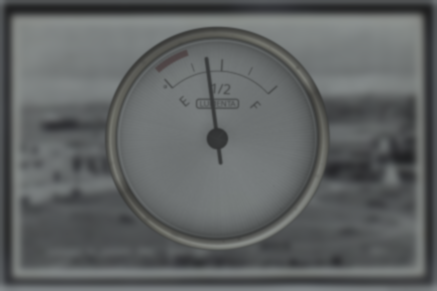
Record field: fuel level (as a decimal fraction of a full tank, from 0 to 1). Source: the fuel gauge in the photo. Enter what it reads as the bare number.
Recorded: 0.375
